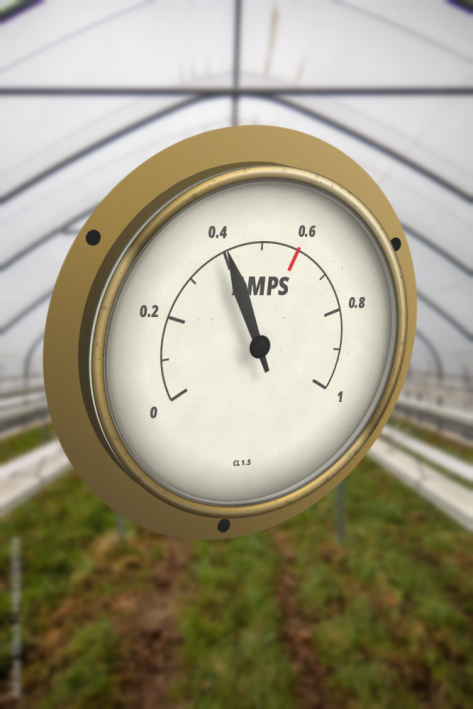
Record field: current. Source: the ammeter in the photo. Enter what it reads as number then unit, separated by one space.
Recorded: 0.4 A
